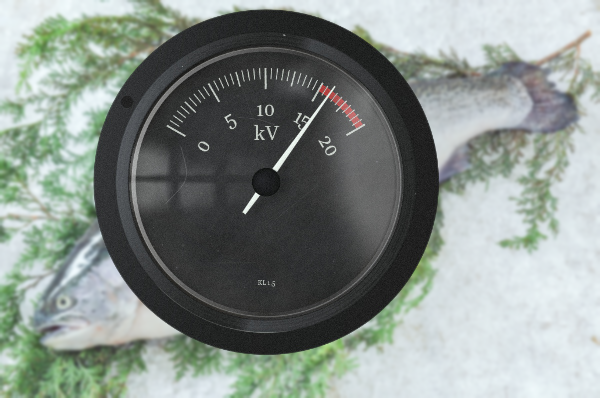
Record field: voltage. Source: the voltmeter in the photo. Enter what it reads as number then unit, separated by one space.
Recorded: 16 kV
